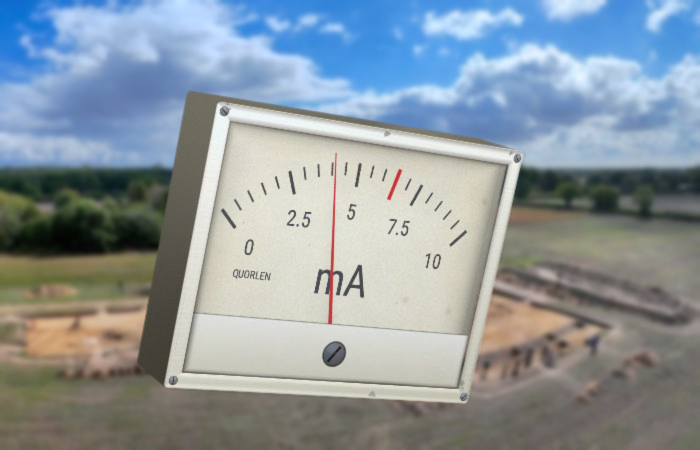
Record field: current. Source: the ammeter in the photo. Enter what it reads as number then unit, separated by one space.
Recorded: 4 mA
